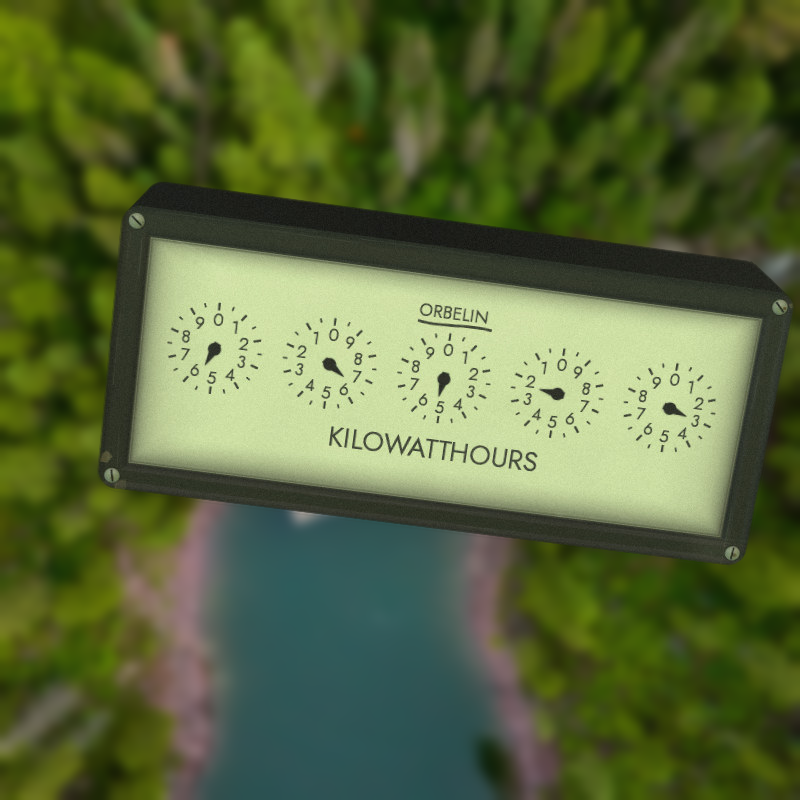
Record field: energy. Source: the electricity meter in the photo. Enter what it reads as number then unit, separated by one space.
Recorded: 56523 kWh
